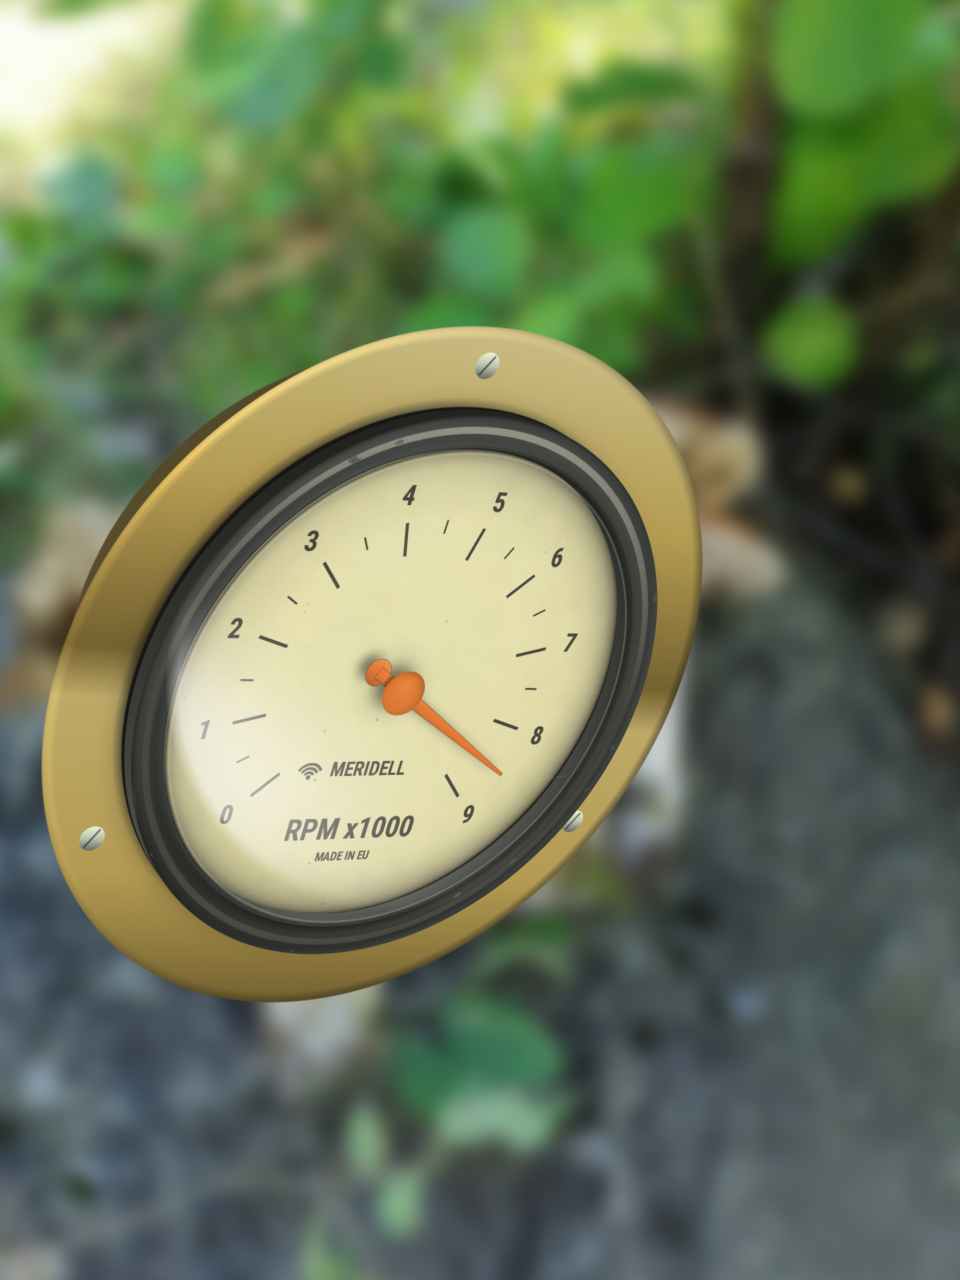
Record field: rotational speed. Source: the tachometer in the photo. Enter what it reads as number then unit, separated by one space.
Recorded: 8500 rpm
